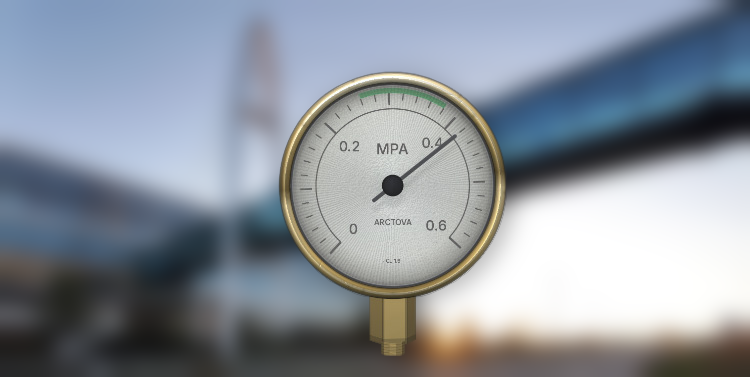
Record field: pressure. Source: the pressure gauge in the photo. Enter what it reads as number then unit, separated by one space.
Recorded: 0.42 MPa
